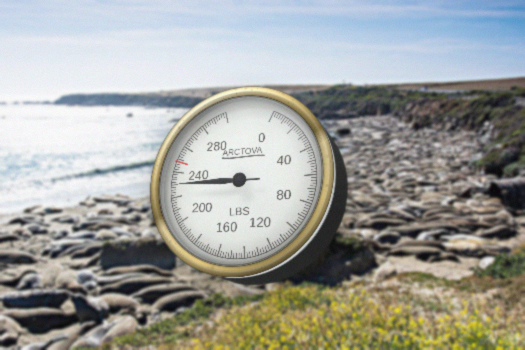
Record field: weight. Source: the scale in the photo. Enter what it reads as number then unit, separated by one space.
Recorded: 230 lb
